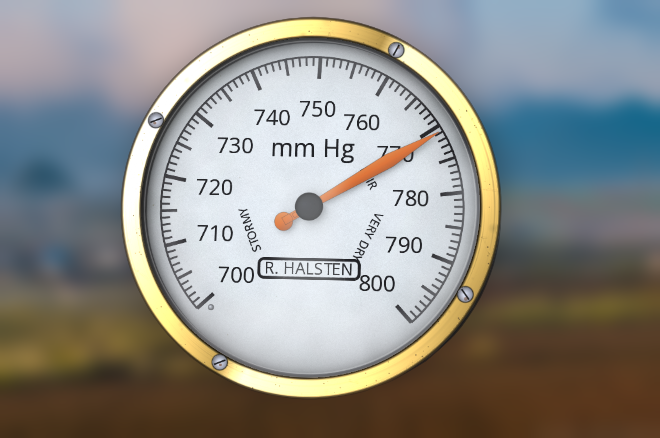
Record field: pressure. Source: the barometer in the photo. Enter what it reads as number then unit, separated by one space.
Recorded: 771 mmHg
